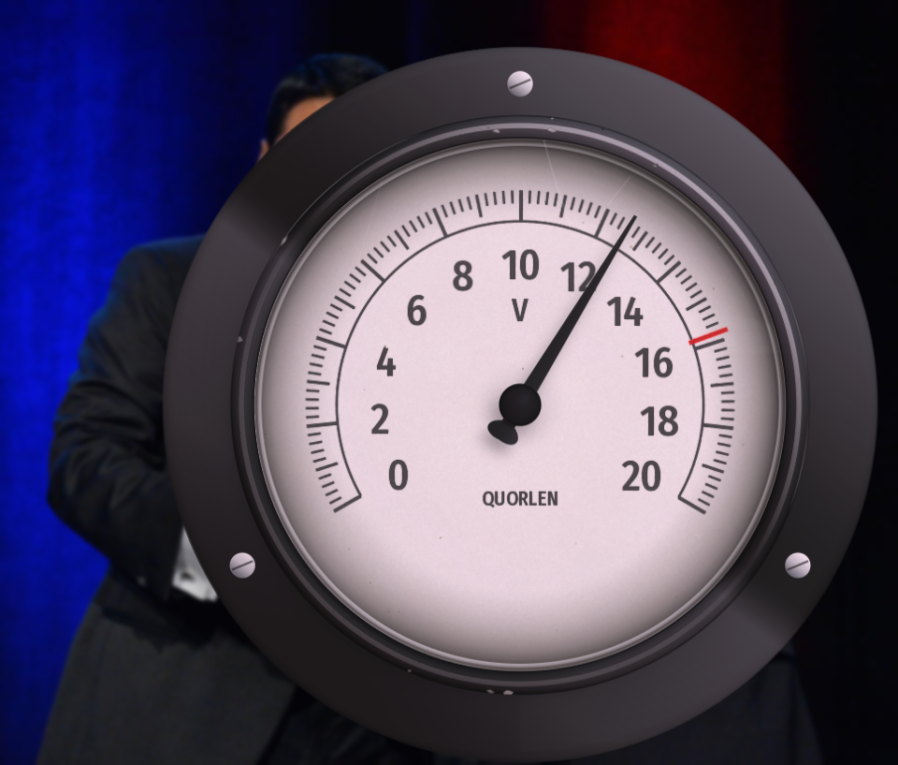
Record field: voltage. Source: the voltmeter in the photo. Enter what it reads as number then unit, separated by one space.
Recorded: 12.6 V
